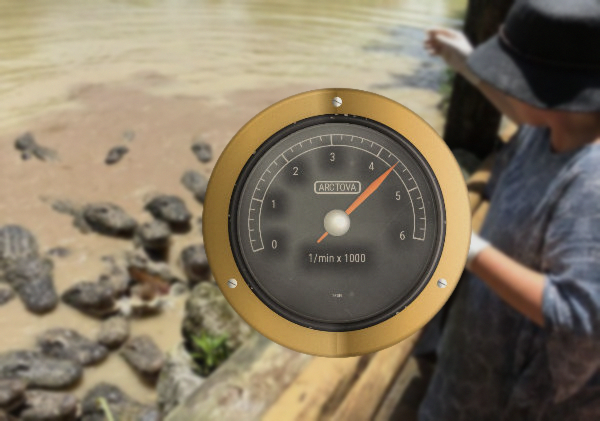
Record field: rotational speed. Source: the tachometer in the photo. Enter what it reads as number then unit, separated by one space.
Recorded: 4400 rpm
